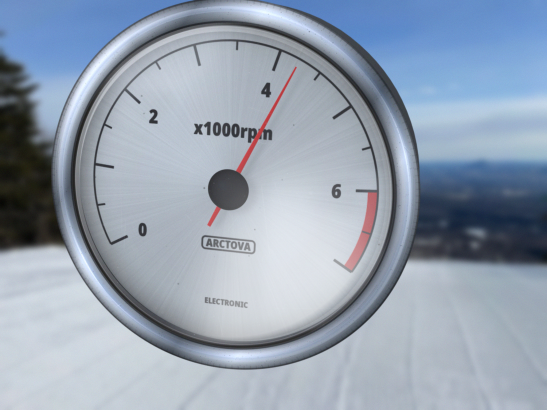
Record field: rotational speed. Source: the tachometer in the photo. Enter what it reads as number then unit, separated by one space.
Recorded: 4250 rpm
